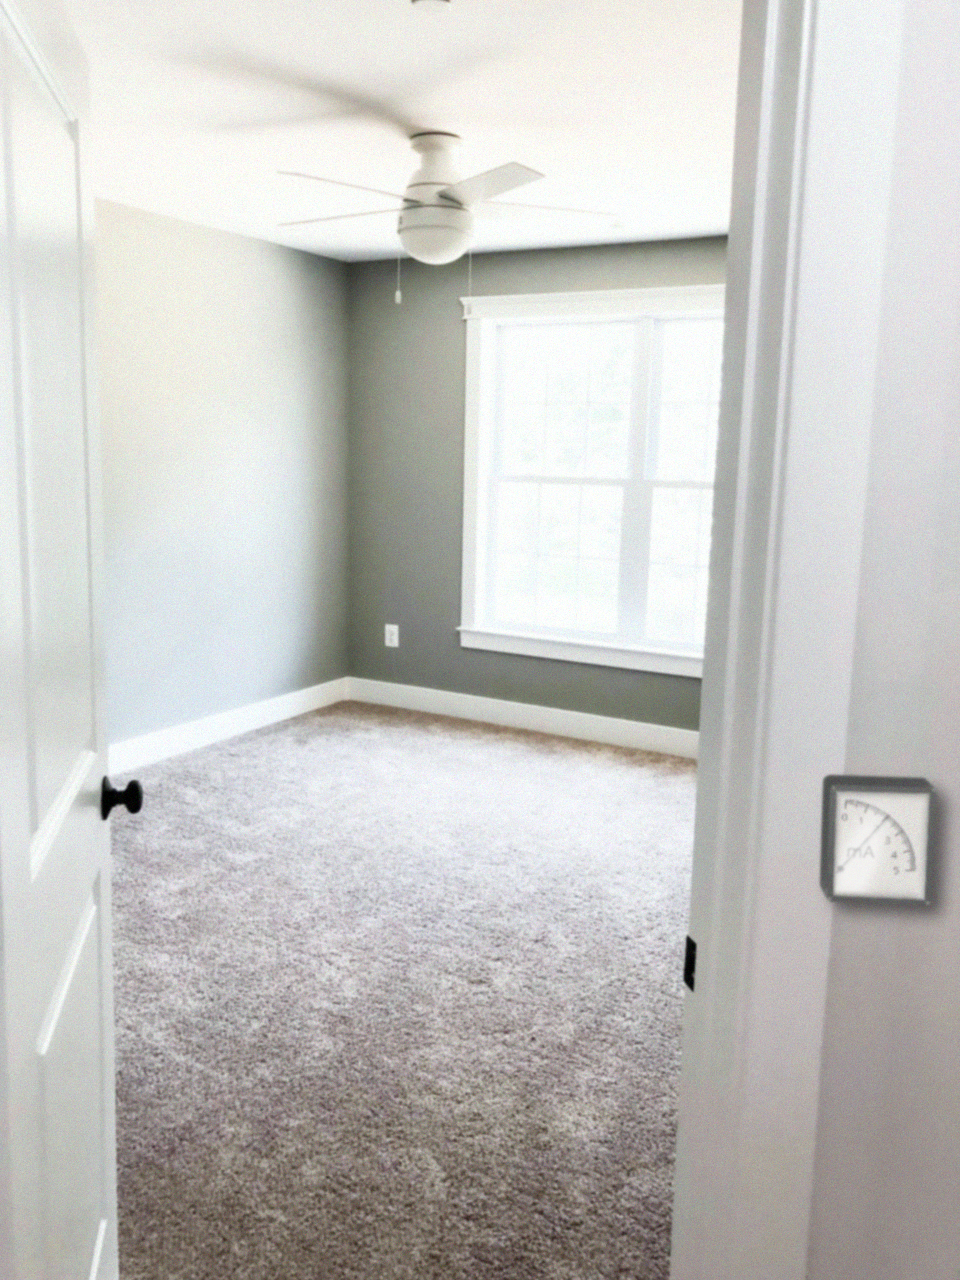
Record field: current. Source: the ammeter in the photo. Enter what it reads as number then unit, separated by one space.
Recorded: 2 mA
